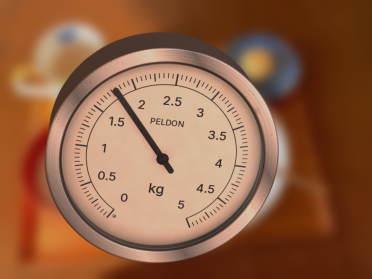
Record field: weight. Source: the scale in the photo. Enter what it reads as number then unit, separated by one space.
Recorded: 1.8 kg
